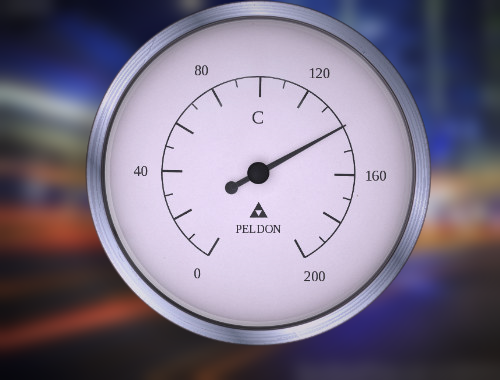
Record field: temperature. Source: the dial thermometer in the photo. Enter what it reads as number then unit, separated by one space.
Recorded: 140 °C
